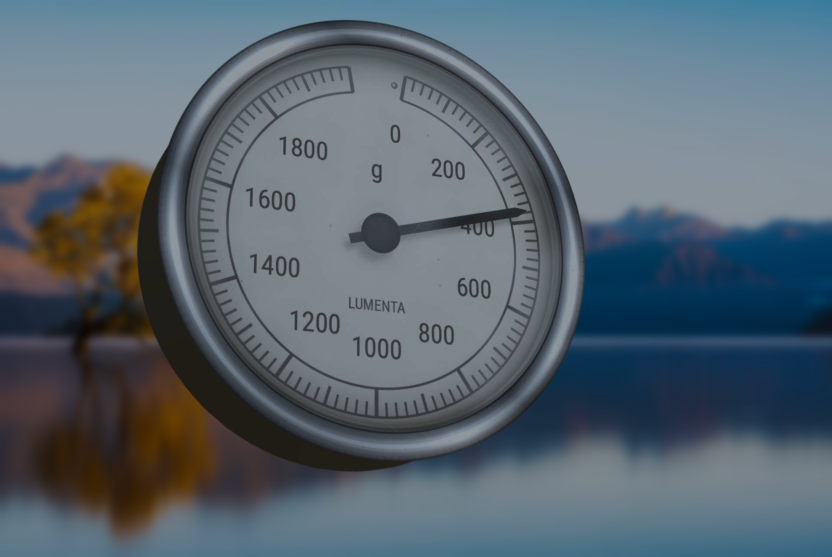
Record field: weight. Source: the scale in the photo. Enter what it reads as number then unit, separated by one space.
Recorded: 380 g
